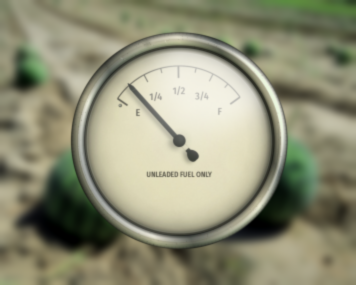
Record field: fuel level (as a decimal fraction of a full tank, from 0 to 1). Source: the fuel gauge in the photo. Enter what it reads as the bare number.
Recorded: 0.125
